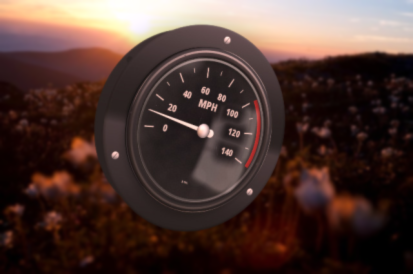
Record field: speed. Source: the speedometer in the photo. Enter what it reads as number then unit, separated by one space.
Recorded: 10 mph
